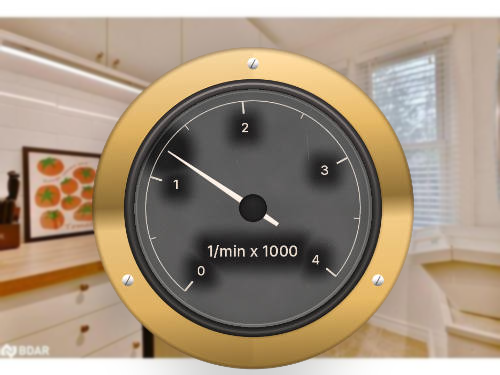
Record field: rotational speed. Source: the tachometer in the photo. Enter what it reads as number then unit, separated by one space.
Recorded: 1250 rpm
